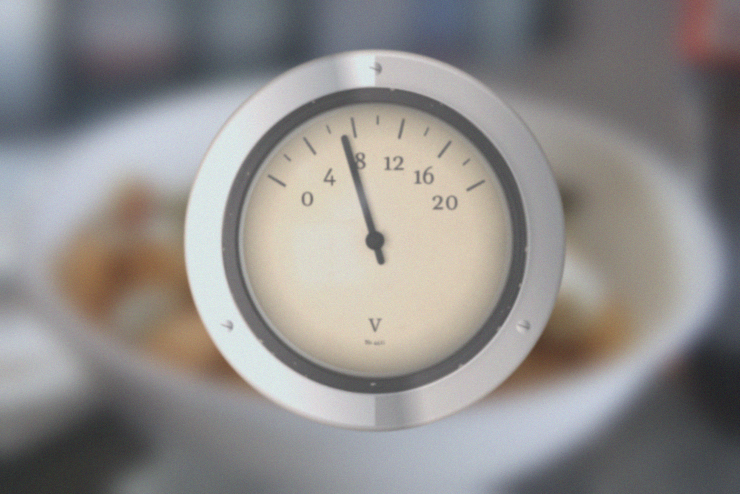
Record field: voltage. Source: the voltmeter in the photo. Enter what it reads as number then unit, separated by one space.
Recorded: 7 V
